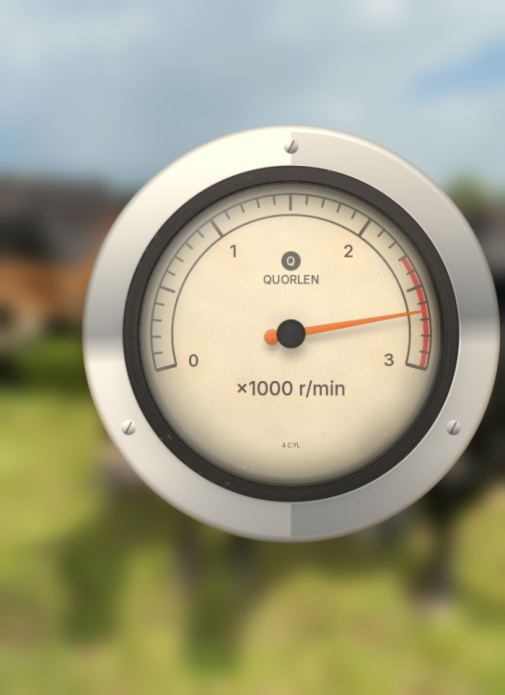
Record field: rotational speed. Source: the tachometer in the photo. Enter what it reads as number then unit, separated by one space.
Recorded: 2650 rpm
